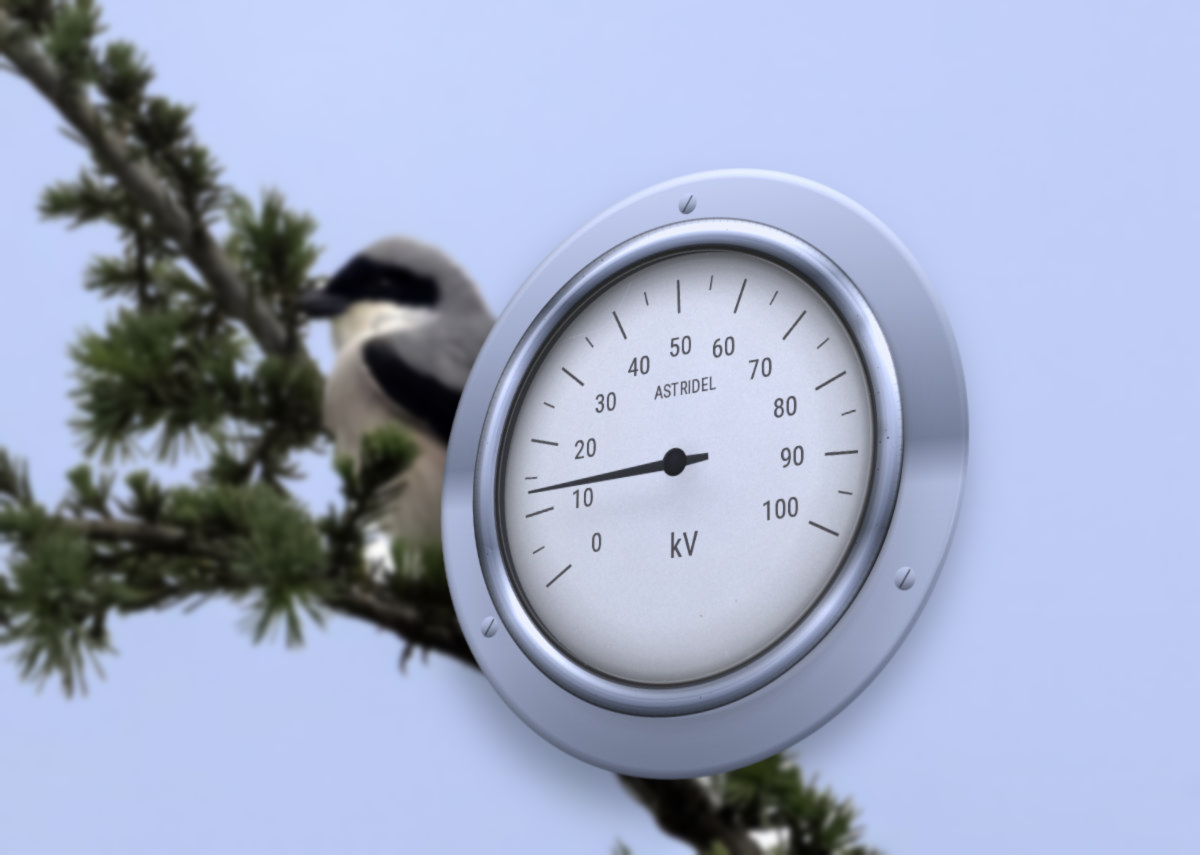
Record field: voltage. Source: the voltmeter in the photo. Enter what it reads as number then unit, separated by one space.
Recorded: 12.5 kV
